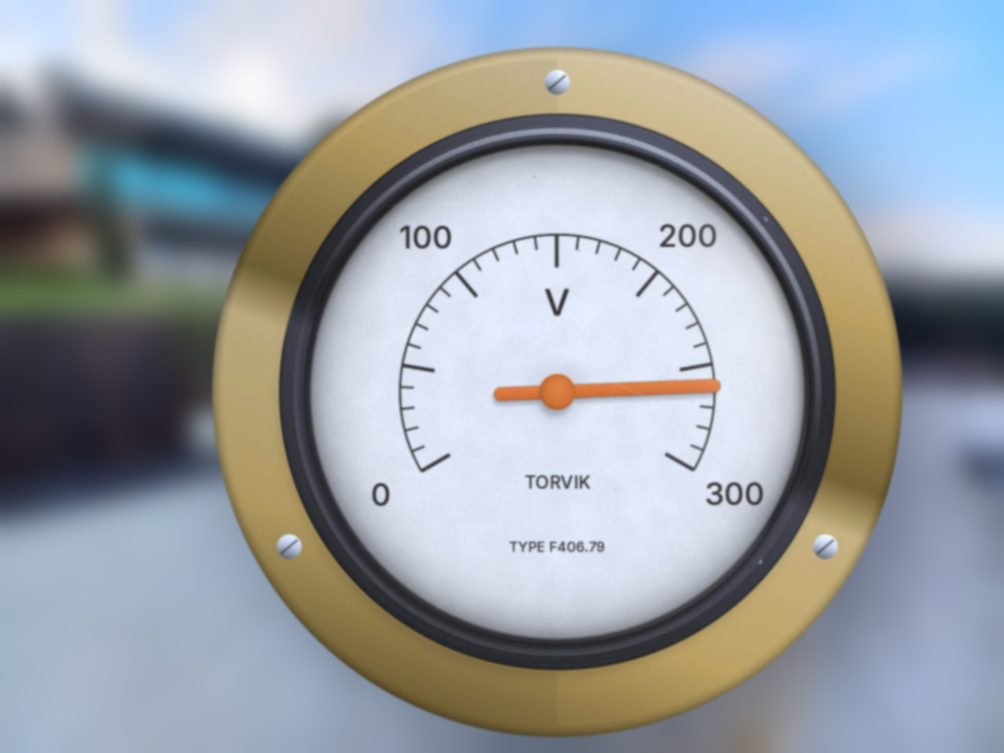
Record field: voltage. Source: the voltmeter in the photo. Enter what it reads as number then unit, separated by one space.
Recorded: 260 V
